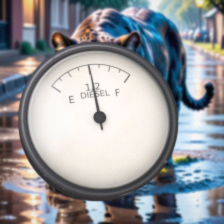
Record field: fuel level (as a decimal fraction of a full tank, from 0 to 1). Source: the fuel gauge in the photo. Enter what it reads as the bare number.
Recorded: 0.5
